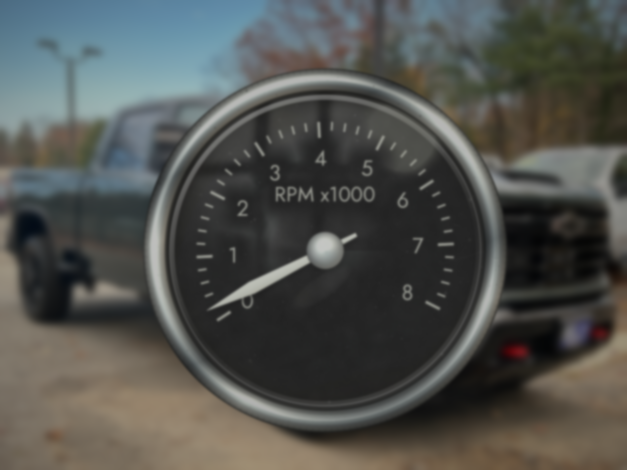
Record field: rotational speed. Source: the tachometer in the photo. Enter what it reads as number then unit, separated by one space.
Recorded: 200 rpm
